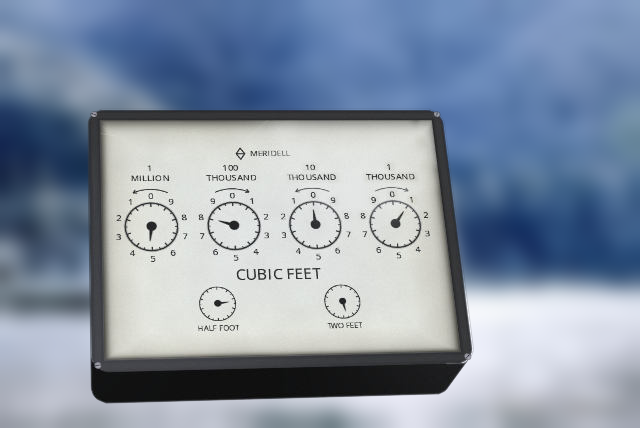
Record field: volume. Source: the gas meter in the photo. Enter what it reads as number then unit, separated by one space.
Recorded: 480100 ft³
